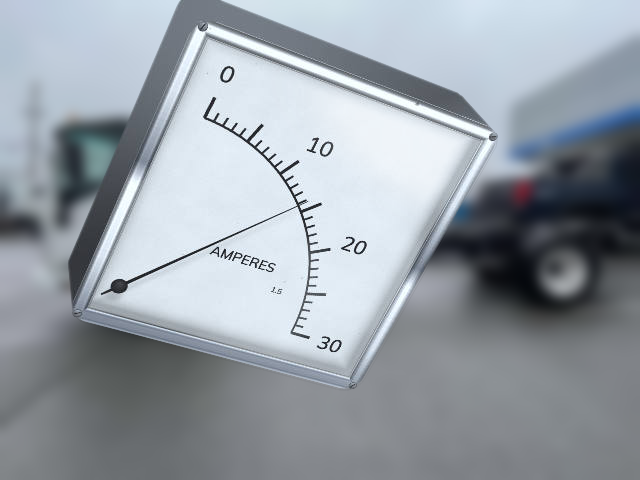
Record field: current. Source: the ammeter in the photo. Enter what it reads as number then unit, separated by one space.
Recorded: 14 A
